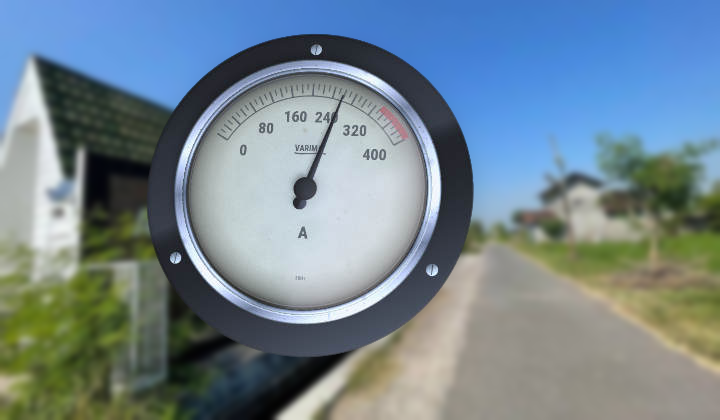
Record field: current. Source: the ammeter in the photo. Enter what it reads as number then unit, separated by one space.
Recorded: 260 A
